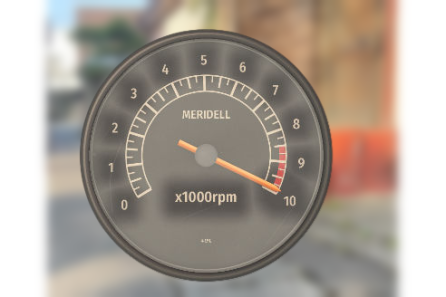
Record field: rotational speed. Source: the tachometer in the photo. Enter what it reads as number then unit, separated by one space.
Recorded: 9875 rpm
